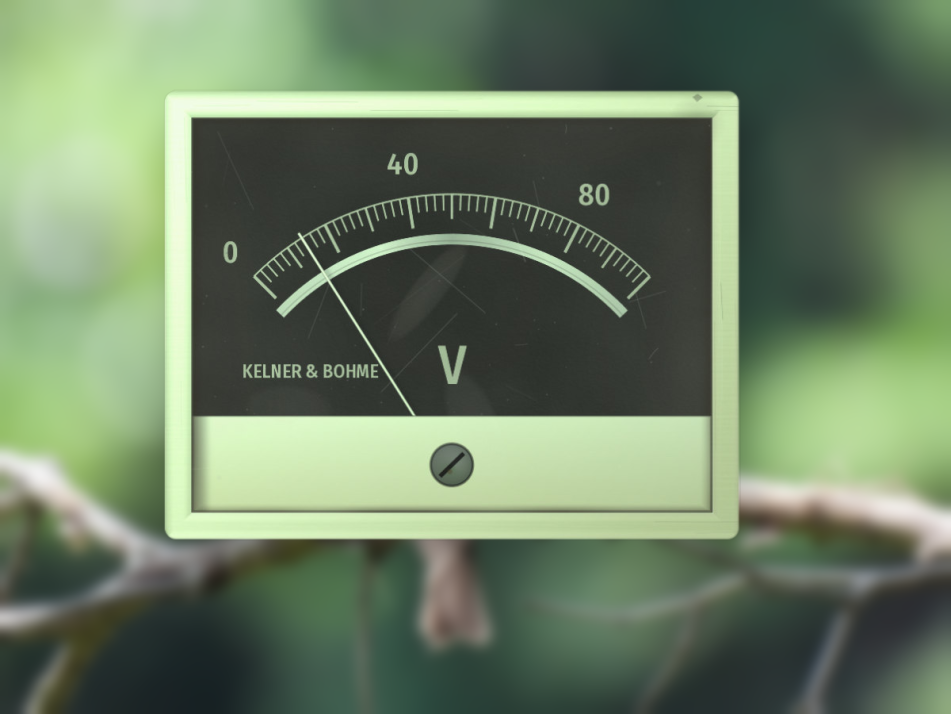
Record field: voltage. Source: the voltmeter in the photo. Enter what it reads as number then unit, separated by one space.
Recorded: 14 V
